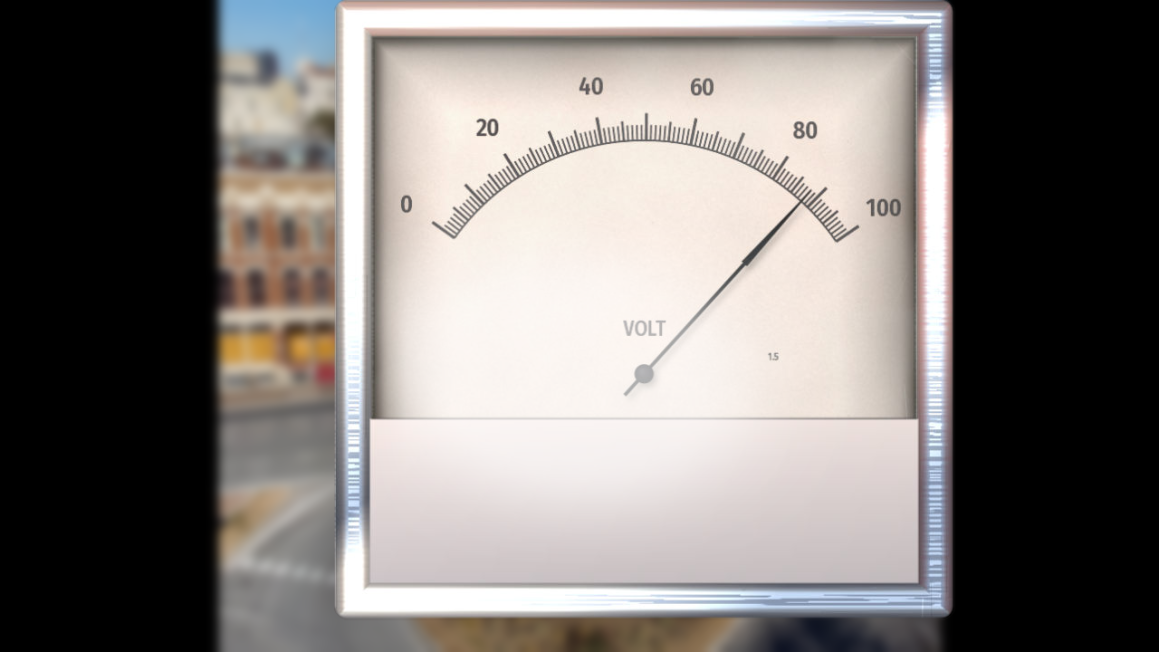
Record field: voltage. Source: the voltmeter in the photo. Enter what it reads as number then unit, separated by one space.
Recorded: 88 V
